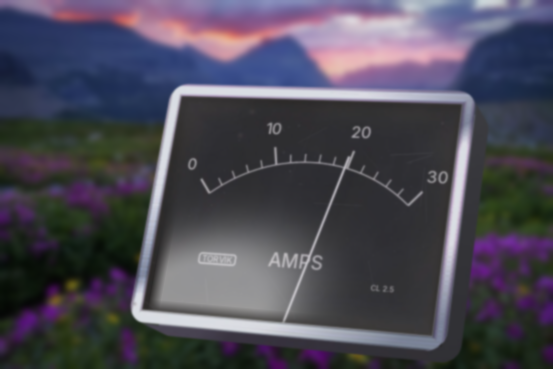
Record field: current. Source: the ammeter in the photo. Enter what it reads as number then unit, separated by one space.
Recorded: 20 A
